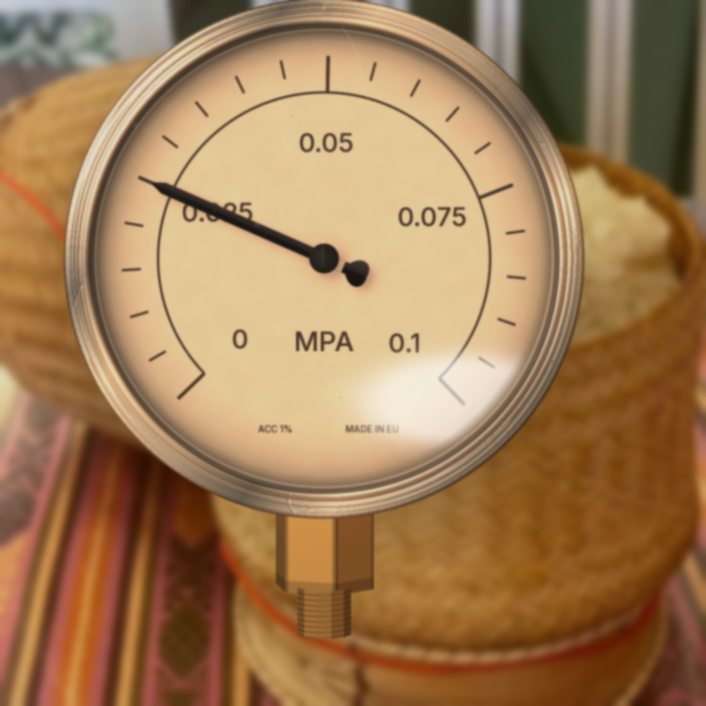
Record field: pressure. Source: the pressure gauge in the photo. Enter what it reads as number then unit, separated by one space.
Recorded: 0.025 MPa
